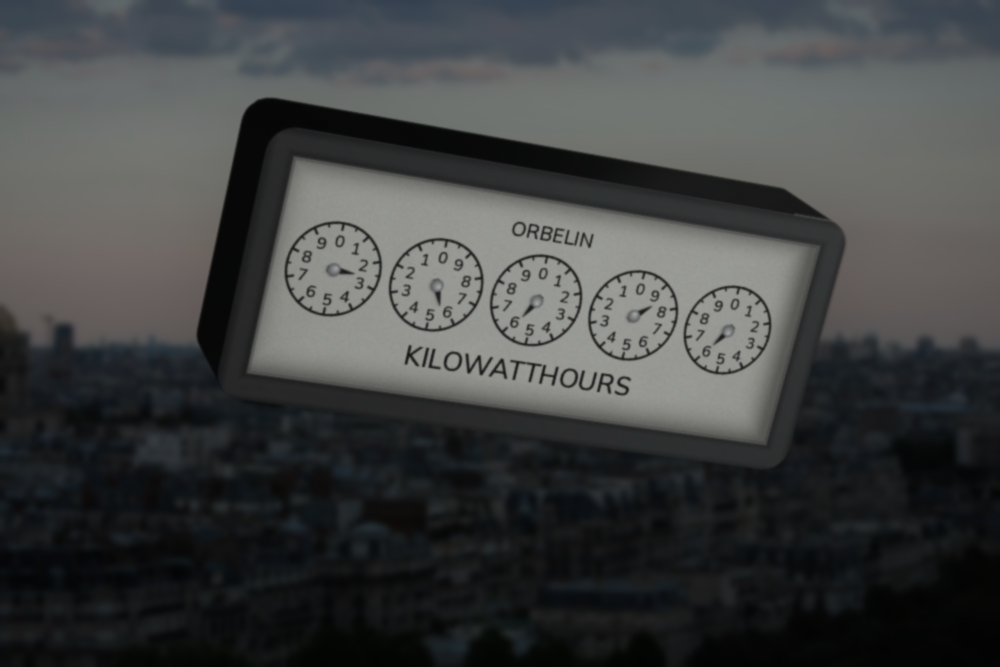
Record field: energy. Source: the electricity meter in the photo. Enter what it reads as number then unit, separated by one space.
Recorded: 25586 kWh
